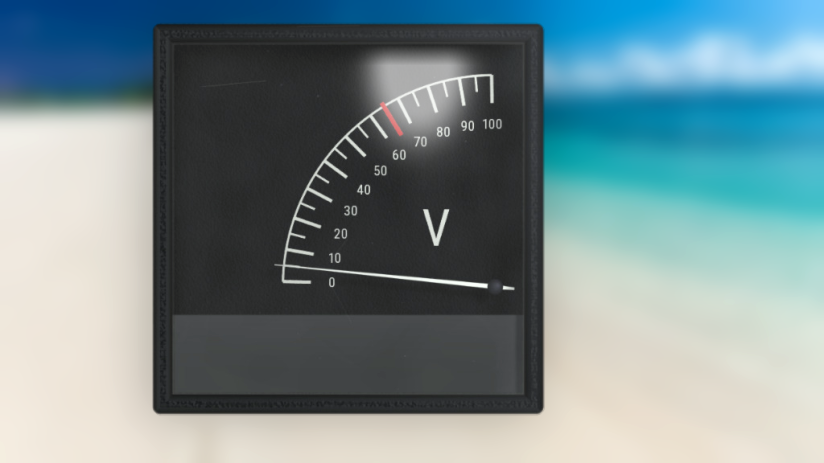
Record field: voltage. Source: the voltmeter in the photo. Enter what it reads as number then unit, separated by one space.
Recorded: 5 V
